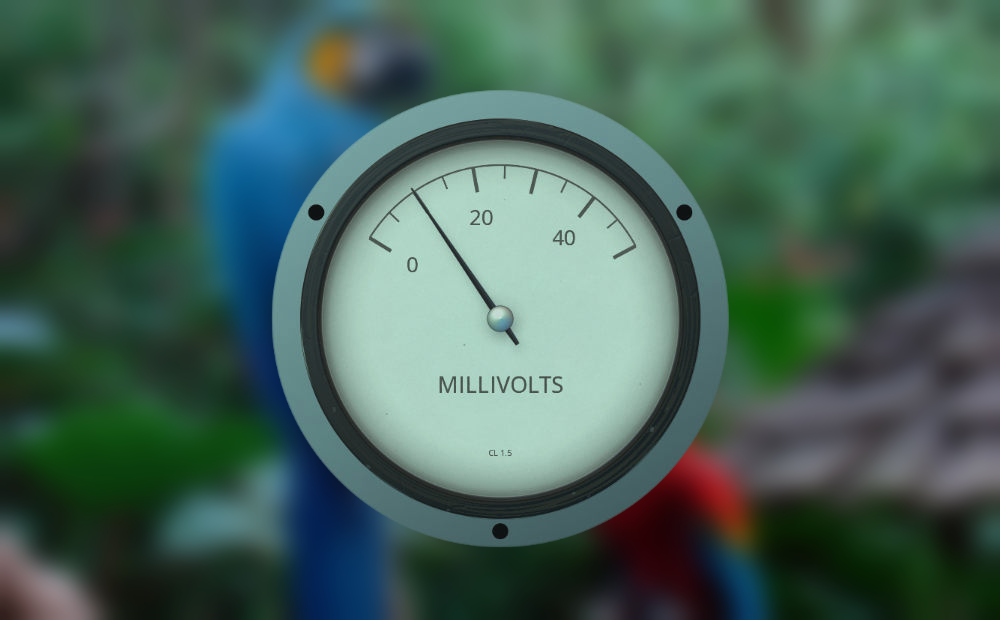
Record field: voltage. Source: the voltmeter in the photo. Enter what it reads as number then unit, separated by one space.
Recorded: 10 mV
